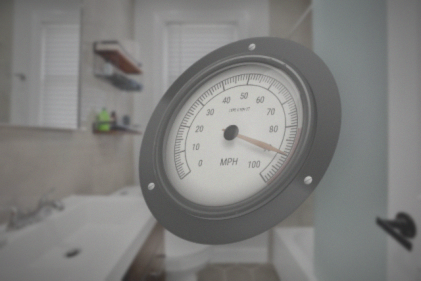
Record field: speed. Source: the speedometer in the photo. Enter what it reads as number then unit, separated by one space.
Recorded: 90 mph
